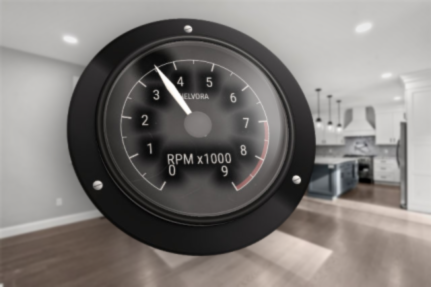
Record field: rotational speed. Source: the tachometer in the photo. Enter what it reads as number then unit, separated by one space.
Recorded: 3500 rpm
